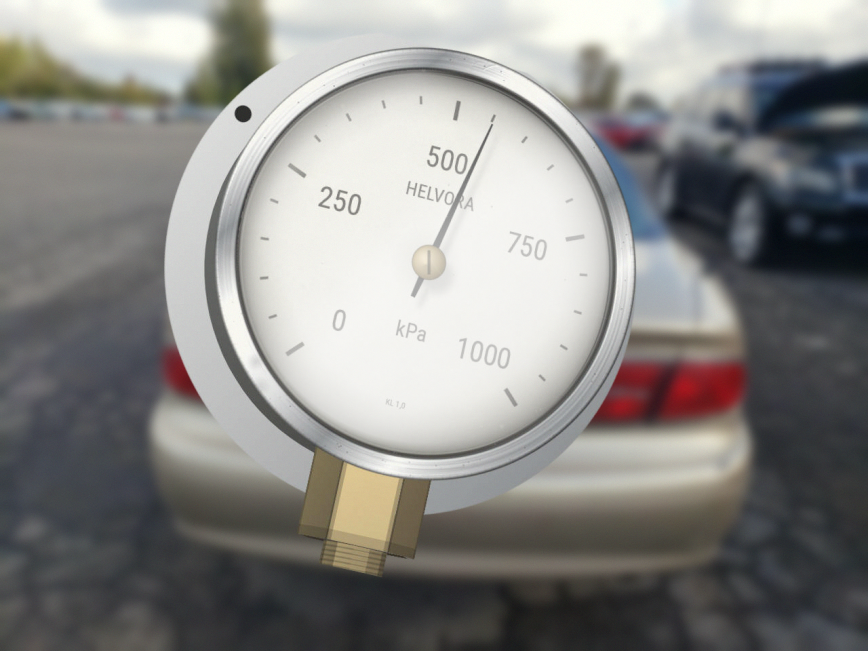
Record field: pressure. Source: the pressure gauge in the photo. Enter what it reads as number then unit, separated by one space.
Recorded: 550 kPa
